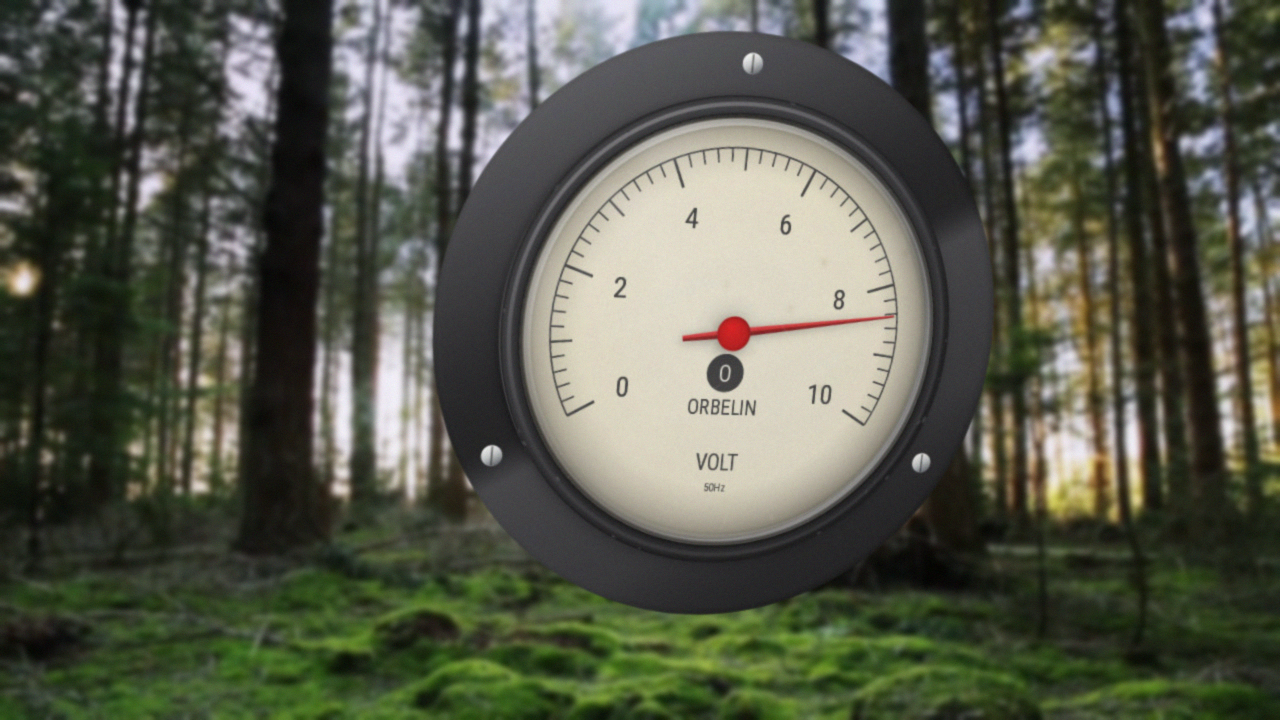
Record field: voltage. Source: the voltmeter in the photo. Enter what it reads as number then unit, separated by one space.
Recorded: 8.4 V
